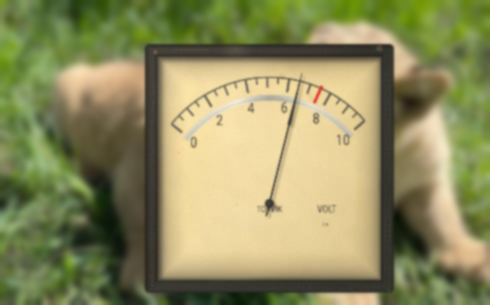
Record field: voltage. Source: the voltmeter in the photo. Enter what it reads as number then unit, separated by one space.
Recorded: 6.5 V
